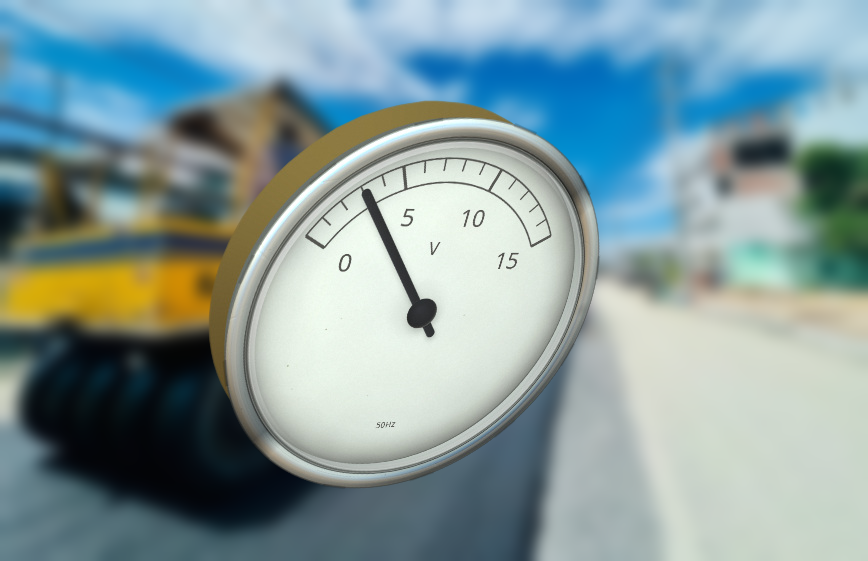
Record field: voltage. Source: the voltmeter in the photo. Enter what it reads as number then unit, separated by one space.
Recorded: 3 V
